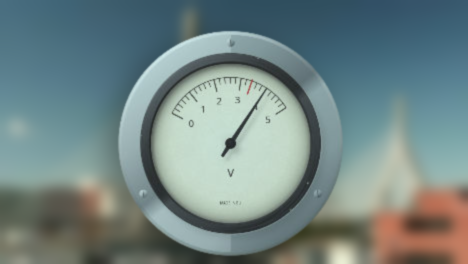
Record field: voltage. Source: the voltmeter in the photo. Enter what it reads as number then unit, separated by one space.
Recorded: 4 V
